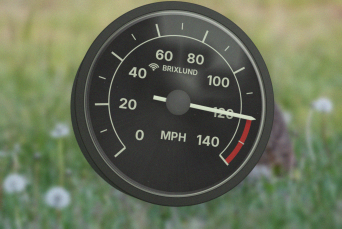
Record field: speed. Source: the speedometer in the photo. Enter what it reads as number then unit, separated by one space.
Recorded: 120 mph
